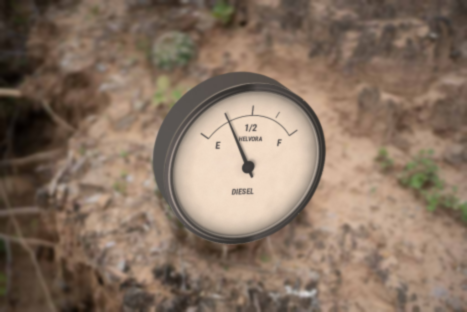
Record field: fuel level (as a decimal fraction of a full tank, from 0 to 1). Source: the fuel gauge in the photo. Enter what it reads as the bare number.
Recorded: 0.25
